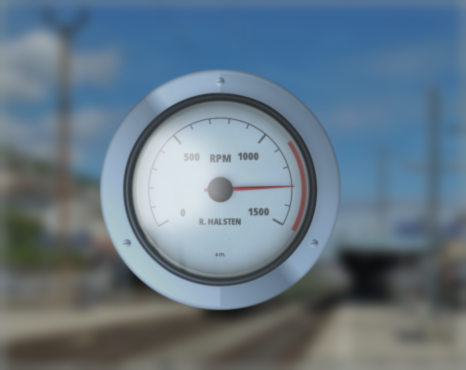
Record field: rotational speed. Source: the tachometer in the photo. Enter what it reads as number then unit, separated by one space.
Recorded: 1300 rpm
